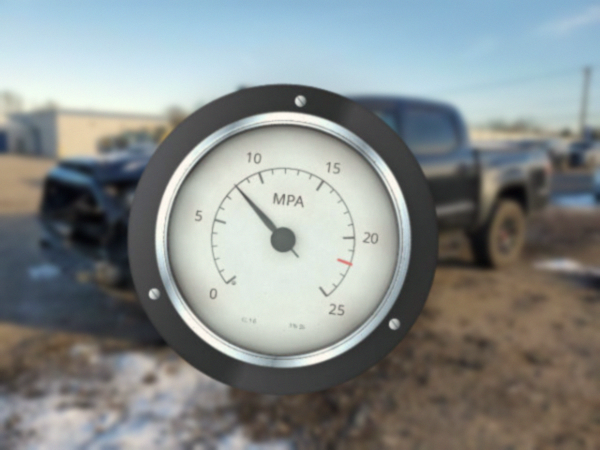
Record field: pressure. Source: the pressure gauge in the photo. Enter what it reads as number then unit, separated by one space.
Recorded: 8 MPa
